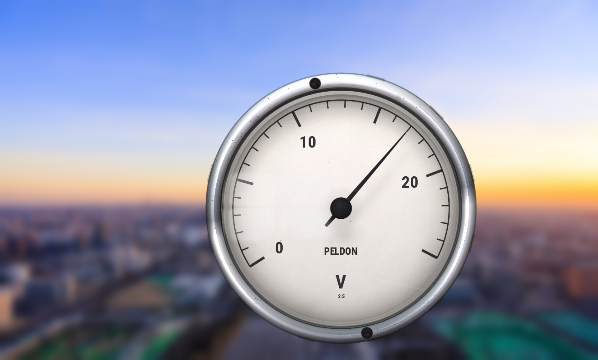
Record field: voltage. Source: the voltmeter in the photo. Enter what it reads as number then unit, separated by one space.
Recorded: 17 V
